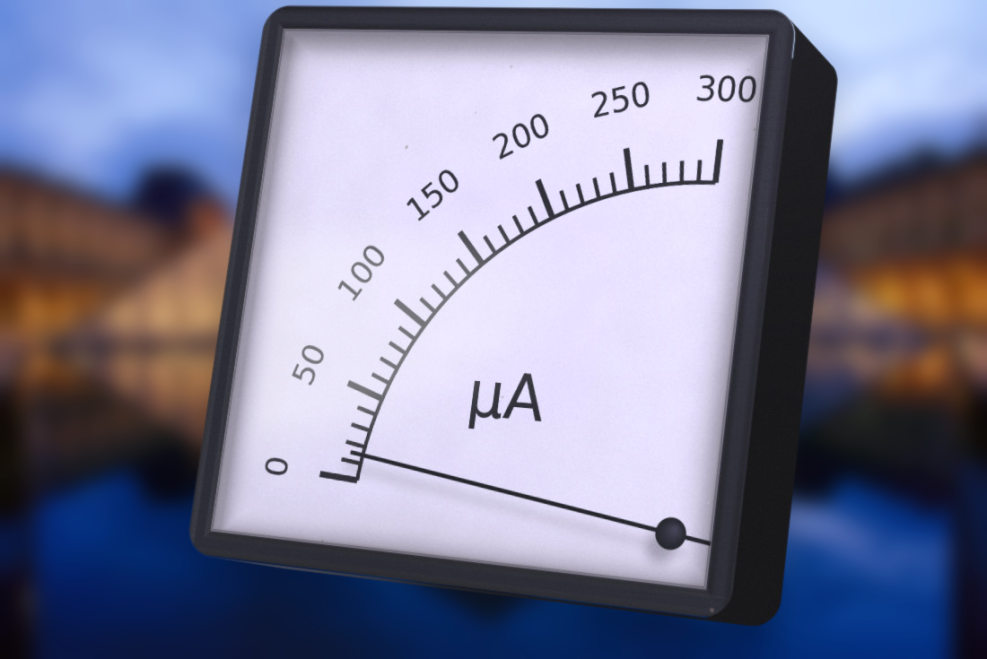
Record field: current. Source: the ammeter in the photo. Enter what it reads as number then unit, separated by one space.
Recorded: 15 µA
